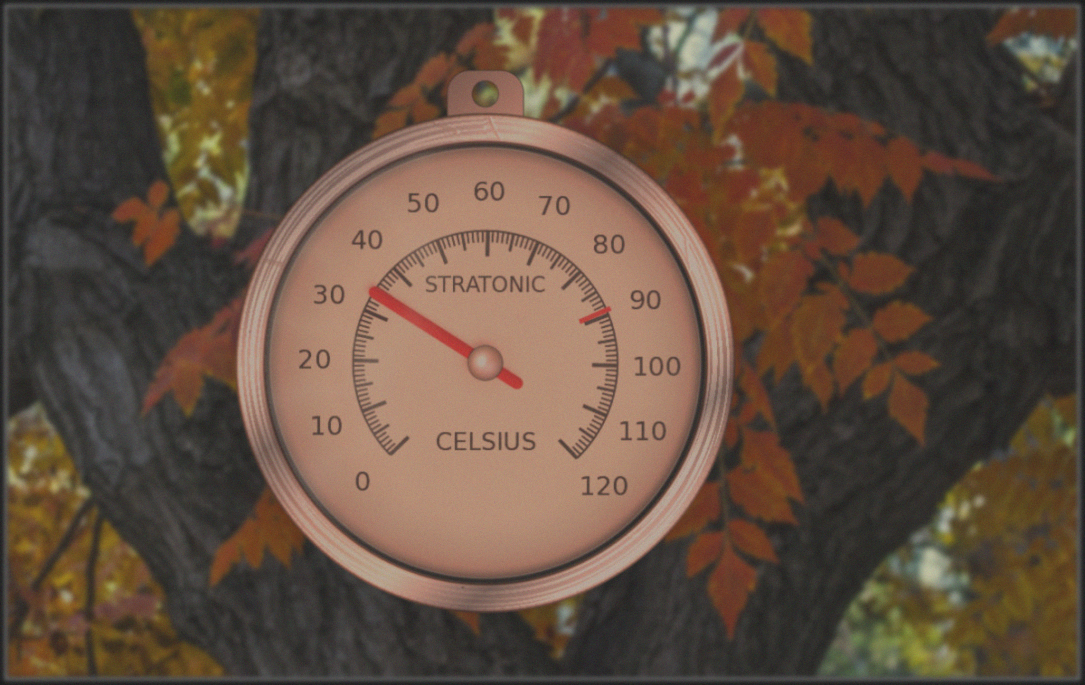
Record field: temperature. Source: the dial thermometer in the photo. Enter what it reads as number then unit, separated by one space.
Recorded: 34 °C
